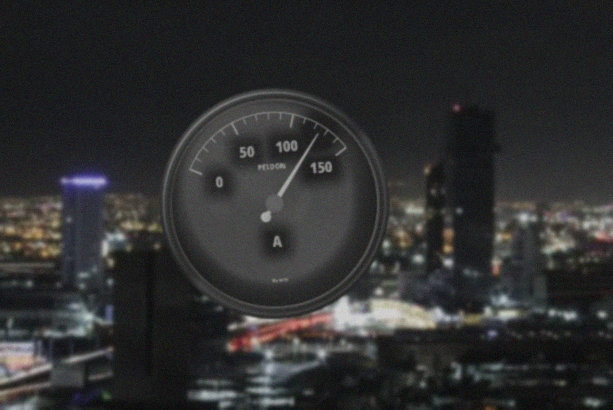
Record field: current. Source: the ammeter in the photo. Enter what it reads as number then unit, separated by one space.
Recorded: 125 A
